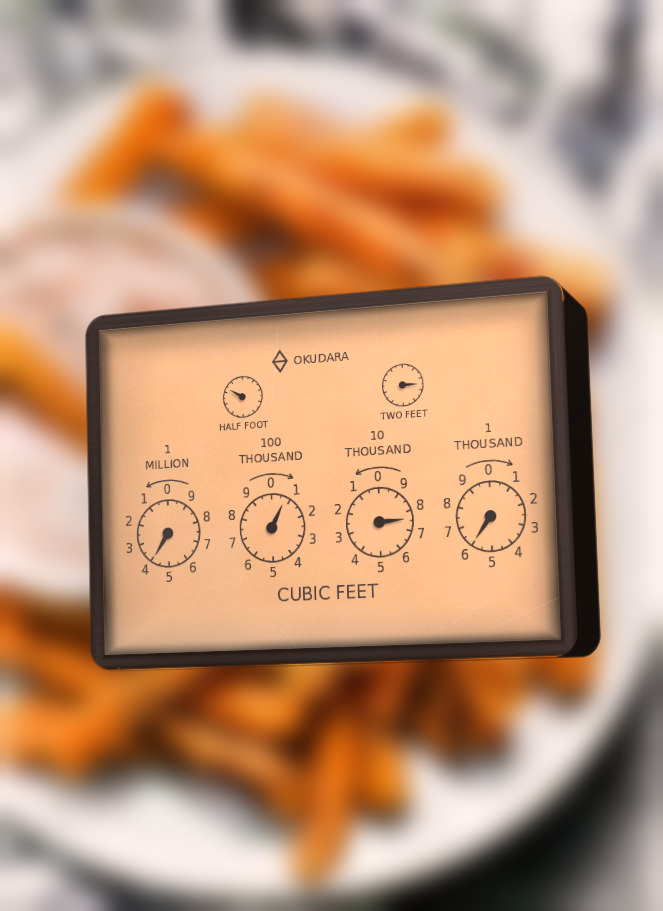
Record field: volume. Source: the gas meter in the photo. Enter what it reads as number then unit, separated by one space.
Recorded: 407600 ft³
